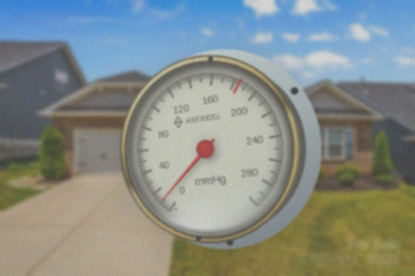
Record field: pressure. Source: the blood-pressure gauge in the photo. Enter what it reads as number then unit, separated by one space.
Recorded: 10 mmHg
